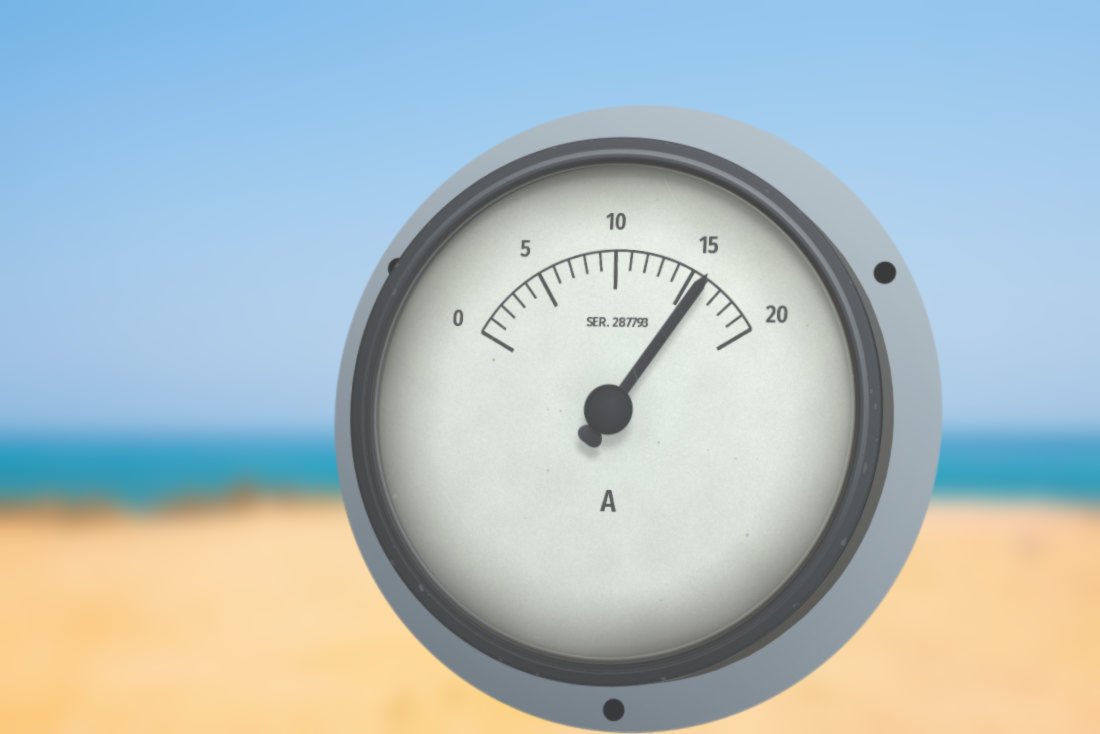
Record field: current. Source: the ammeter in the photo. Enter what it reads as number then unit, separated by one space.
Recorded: 16 A
